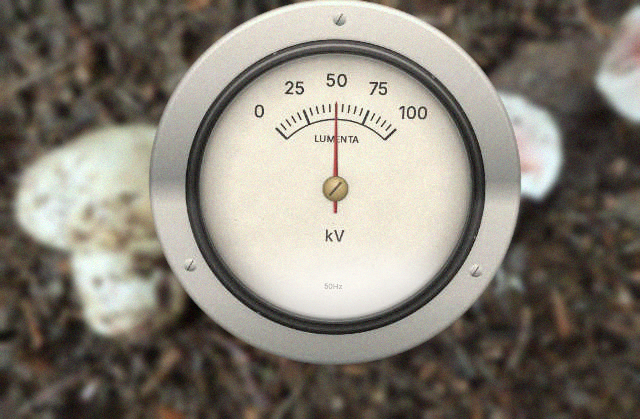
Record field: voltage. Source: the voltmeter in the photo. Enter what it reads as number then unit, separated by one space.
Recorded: 50 kV
